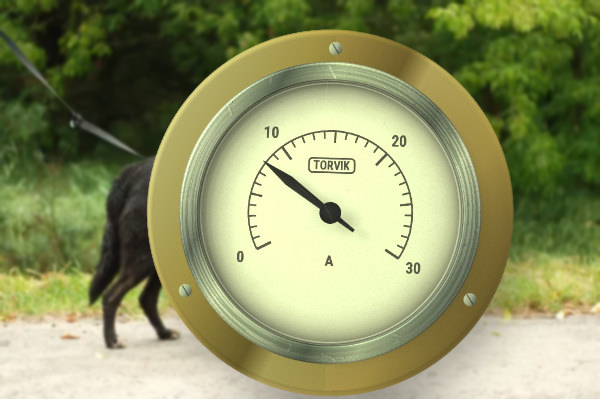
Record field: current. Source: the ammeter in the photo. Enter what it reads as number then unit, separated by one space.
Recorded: 8 A
